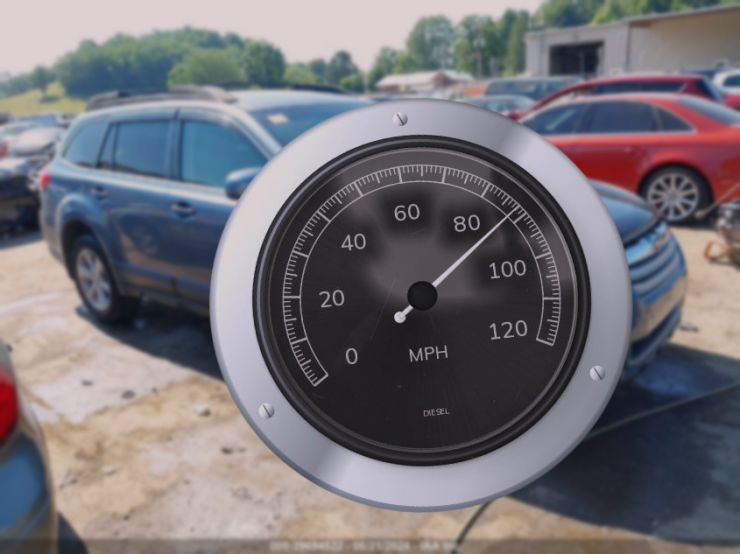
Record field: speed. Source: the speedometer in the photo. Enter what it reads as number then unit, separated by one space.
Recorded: 88 mph
